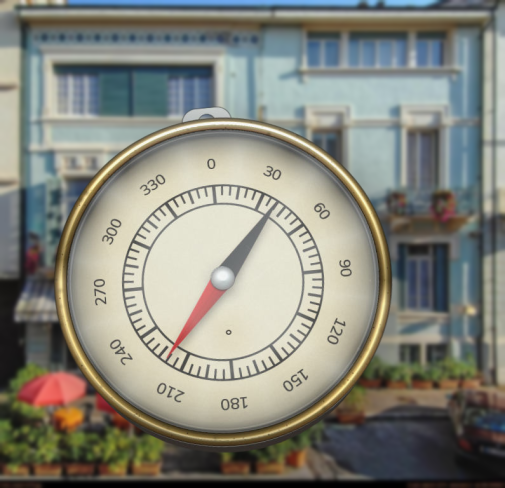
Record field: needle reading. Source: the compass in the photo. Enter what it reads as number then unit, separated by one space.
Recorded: 220 °
